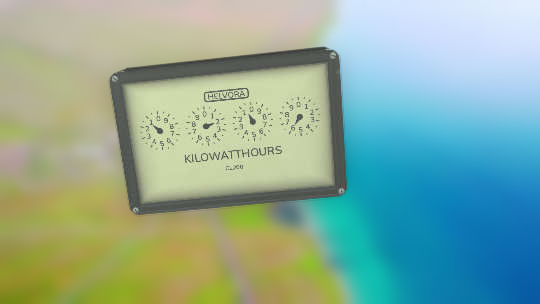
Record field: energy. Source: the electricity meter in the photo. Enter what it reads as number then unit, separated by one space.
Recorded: 1206 kWh
